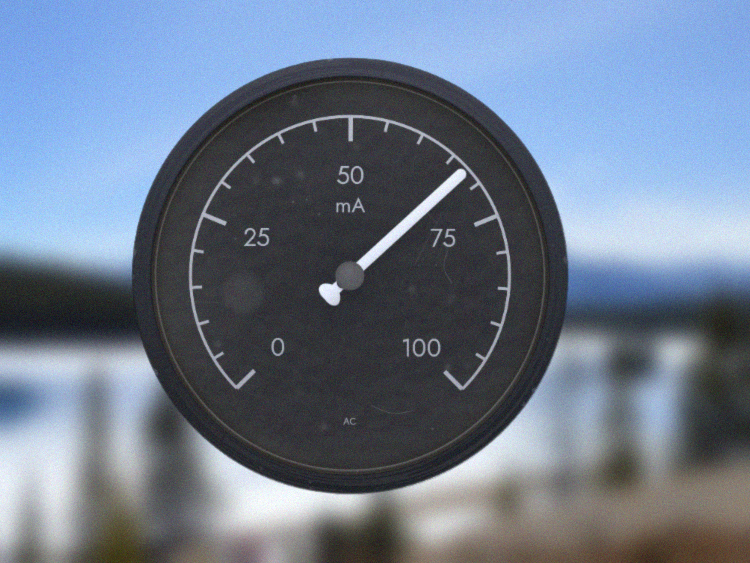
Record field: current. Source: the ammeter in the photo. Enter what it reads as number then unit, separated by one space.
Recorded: 67.5 mA
